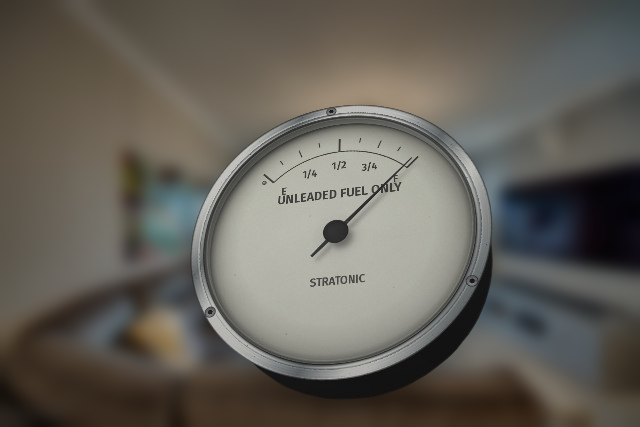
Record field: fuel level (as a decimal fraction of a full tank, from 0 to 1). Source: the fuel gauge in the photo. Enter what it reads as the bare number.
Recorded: 1
